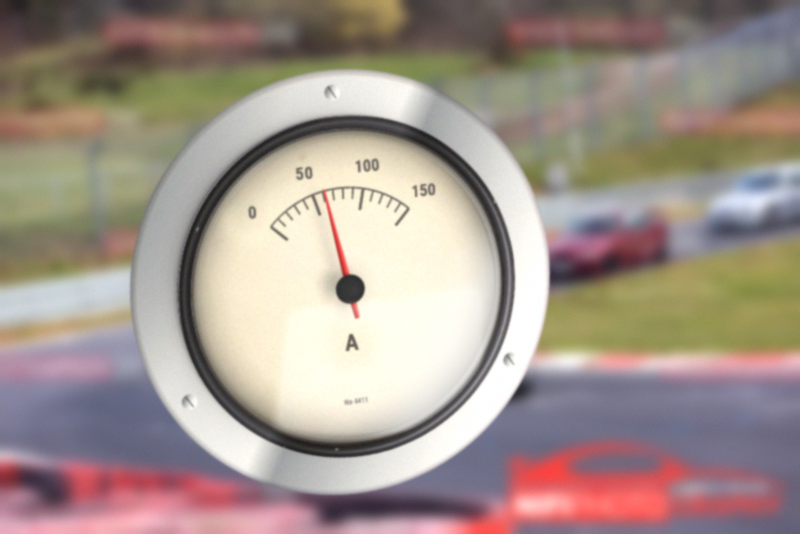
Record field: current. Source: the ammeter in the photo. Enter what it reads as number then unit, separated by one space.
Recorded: 60 A
